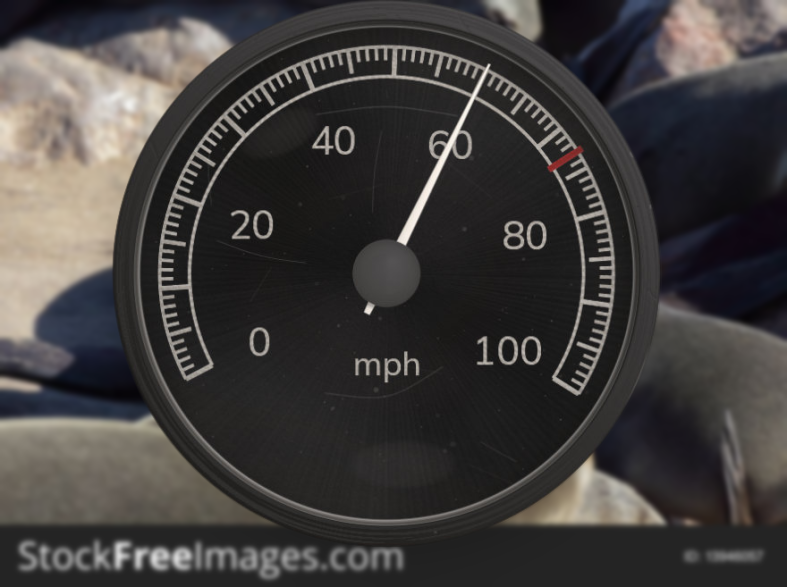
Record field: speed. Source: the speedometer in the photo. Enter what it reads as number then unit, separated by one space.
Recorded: 60 mph
